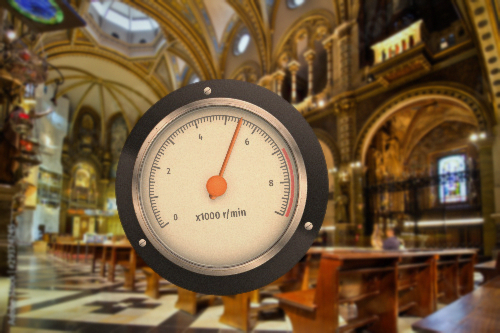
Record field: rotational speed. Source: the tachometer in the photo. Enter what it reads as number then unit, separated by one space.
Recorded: 5500 rpm
